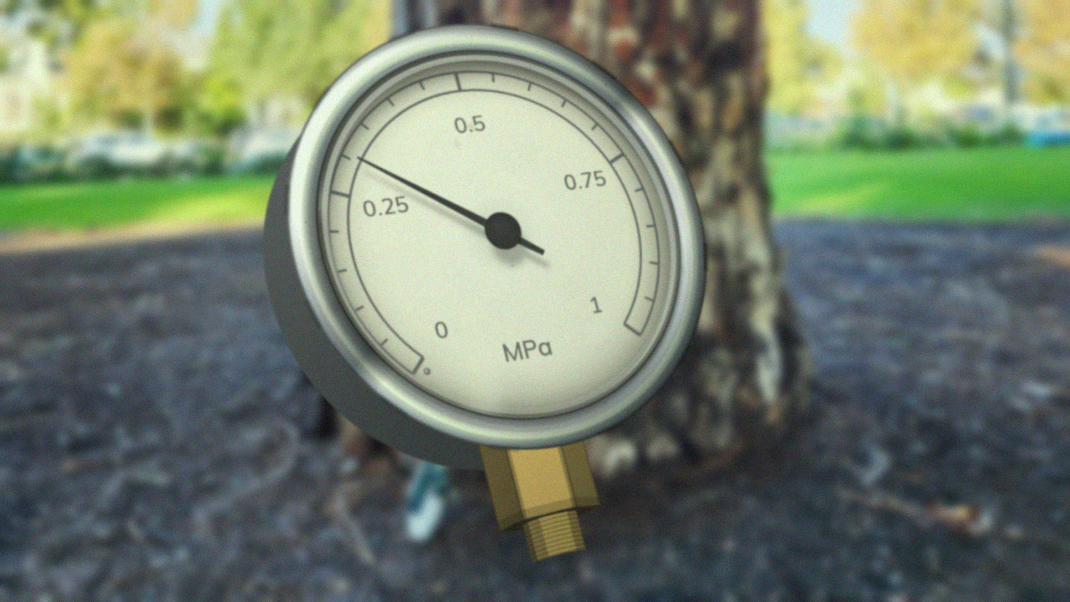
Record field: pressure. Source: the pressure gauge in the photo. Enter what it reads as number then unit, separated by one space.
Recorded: 0.3 MPa
